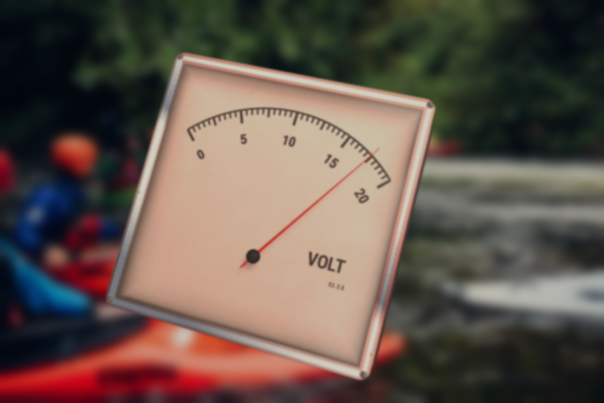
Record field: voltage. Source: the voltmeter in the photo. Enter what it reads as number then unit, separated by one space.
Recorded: 17.5 V
